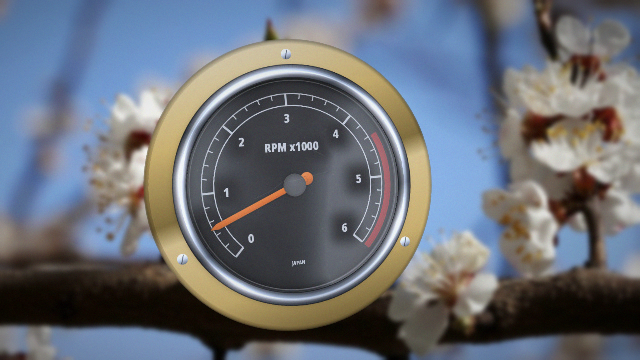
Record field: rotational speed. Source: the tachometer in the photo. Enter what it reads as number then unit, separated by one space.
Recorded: 500 rpm
